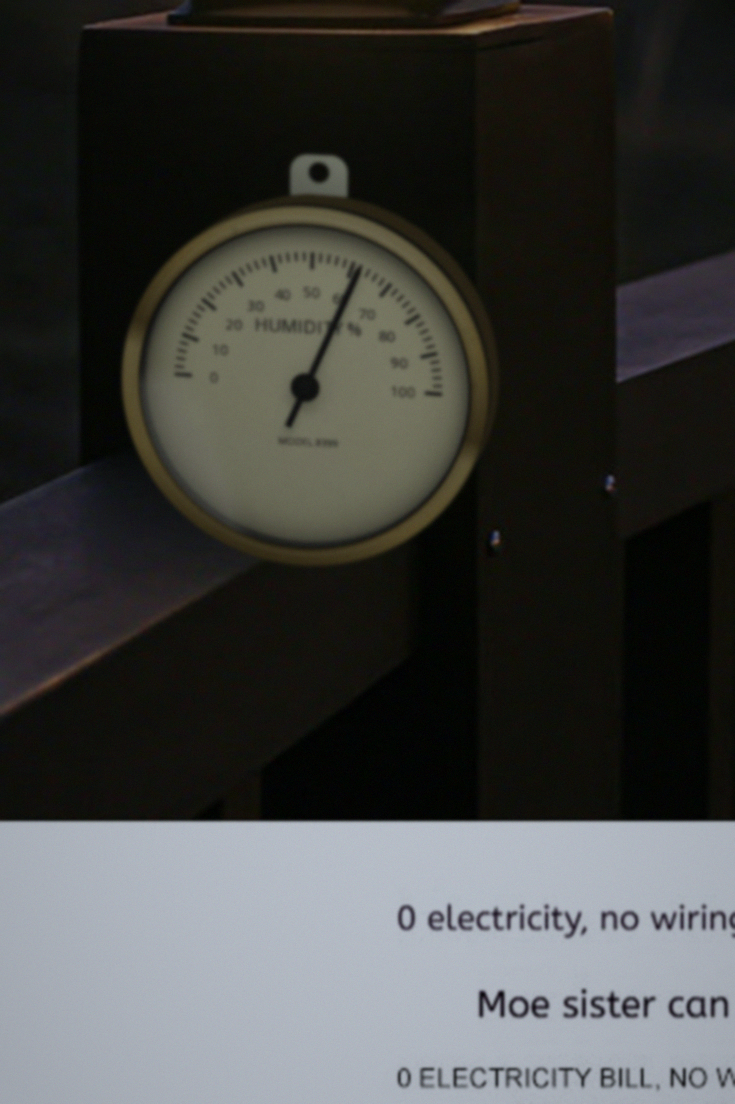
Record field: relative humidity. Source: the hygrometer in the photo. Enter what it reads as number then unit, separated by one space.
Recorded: 62 %
